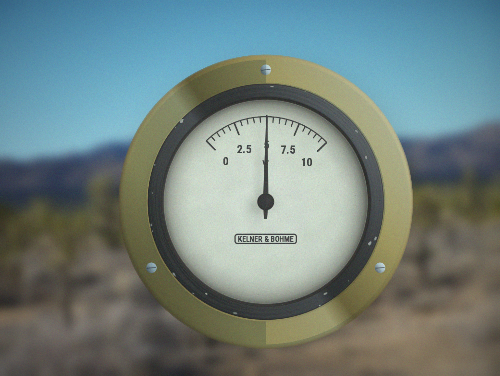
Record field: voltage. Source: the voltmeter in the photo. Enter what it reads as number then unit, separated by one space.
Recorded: 5 V
